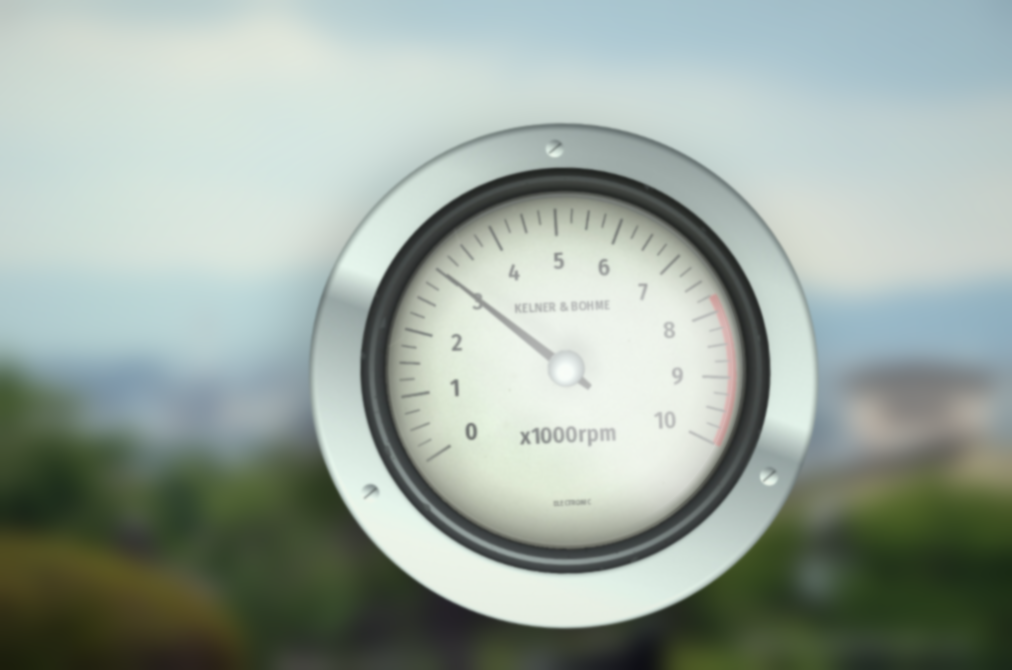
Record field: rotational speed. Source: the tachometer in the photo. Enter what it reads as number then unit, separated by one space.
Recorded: 3000 rpm
